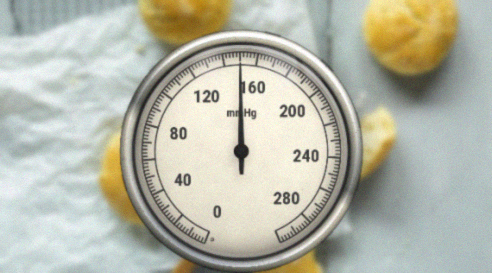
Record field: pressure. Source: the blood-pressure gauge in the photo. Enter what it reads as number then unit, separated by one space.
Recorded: 150 mmHg
